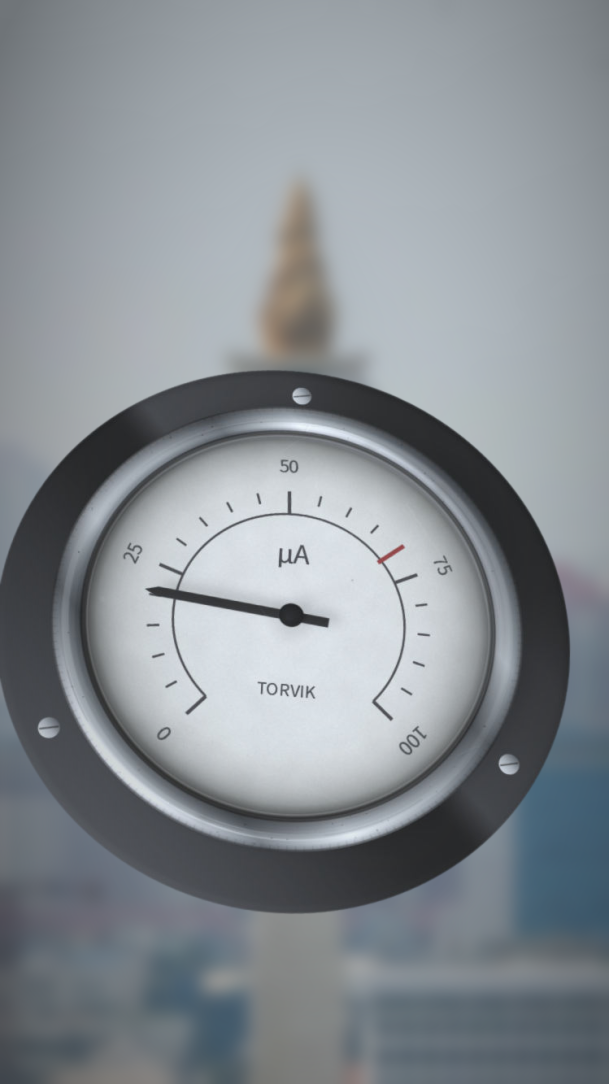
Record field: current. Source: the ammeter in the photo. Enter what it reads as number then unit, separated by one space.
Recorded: 20 µA
